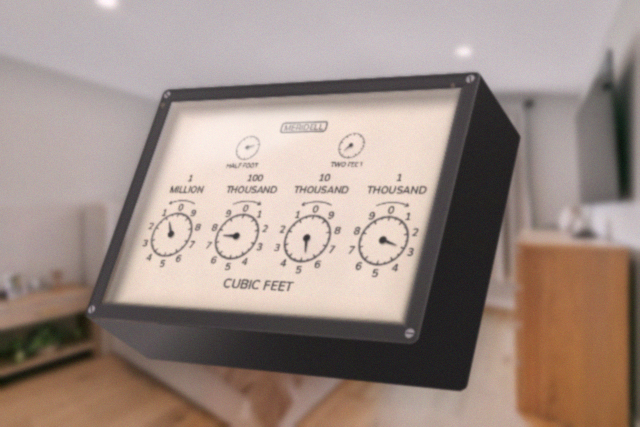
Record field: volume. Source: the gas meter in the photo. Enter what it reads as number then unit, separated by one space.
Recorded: 75300 ft³
